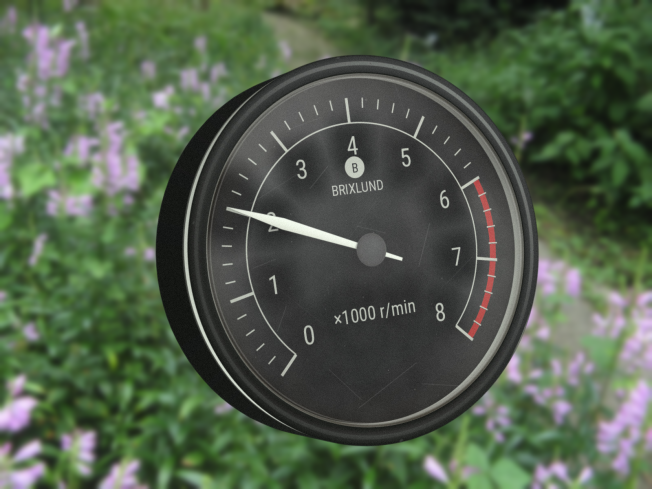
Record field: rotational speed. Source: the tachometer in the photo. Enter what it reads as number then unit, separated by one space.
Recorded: 2000 rpm
